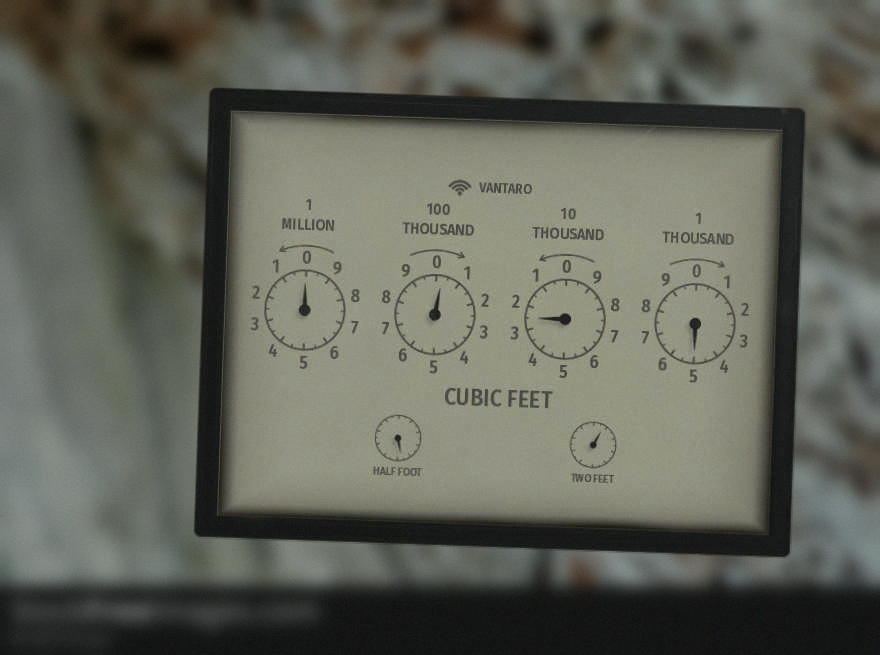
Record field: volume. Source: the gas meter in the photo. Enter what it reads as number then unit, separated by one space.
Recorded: 2500 ft³
